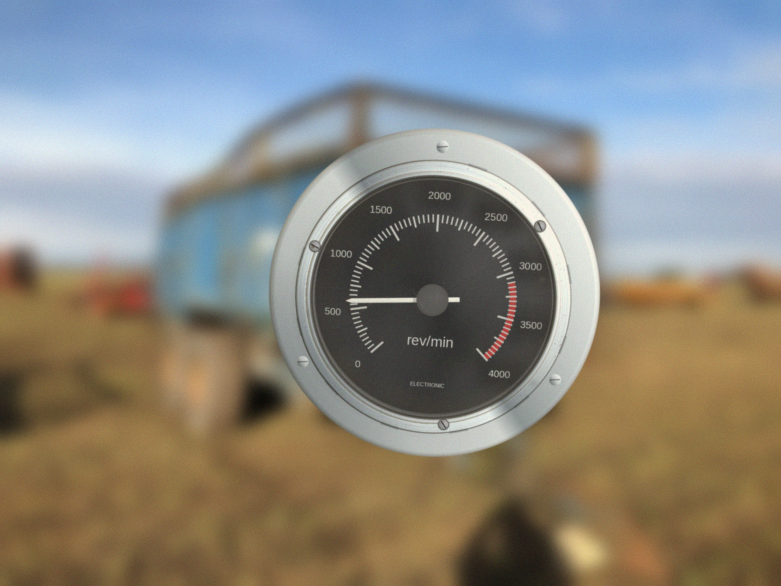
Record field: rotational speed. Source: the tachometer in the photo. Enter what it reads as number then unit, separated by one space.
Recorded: 600 rpm
